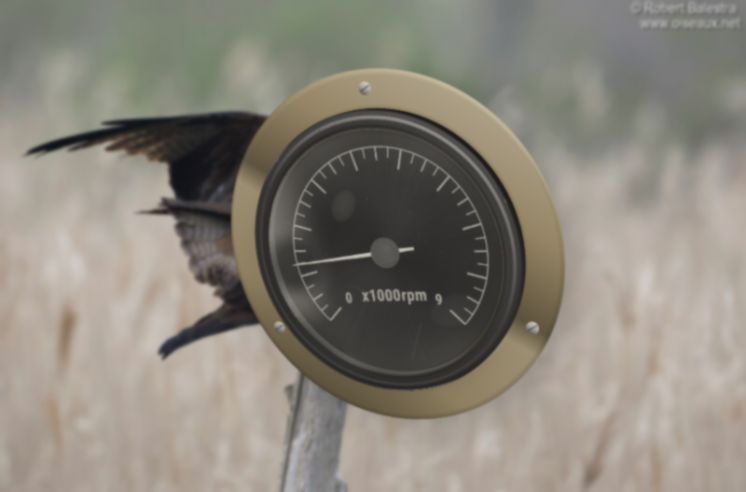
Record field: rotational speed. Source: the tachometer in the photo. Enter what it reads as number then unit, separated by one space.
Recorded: 1250 rpm
